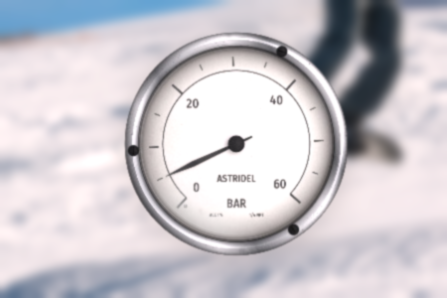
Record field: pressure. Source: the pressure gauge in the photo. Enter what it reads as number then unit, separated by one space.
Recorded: 5 bar
